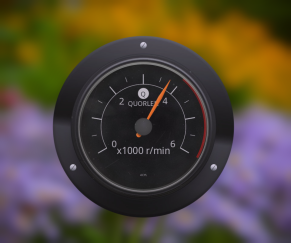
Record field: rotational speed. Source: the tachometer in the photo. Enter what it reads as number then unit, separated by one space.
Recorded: 3750 rpm
